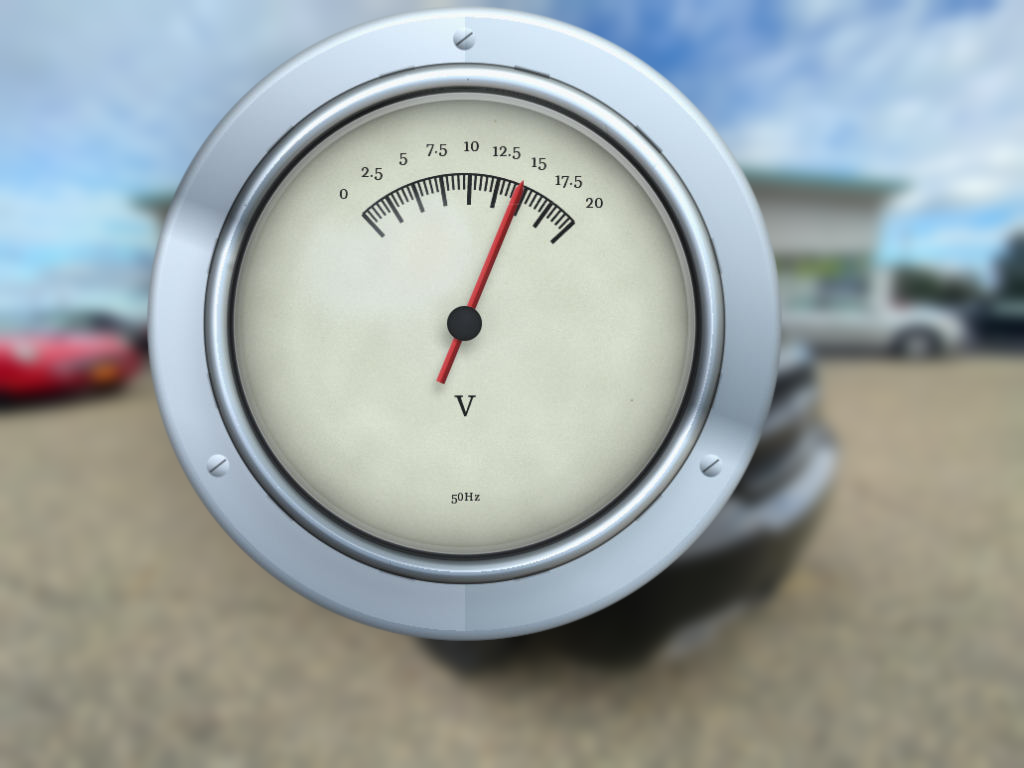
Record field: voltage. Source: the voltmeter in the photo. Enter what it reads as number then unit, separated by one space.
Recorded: 14.5 V
